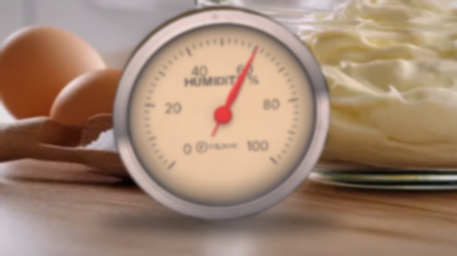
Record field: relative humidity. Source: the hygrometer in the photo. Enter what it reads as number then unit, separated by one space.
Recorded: 60 %
